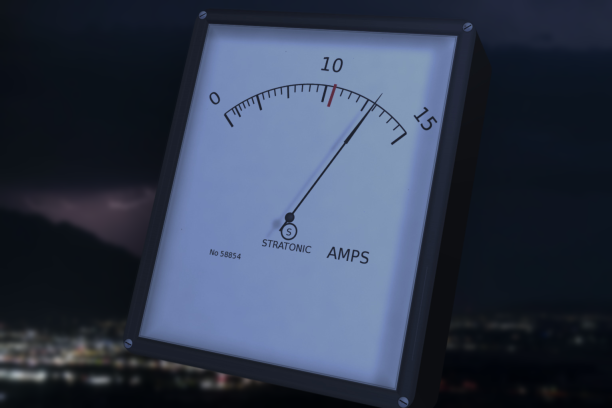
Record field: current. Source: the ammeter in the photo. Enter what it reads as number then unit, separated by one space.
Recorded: 13 A
